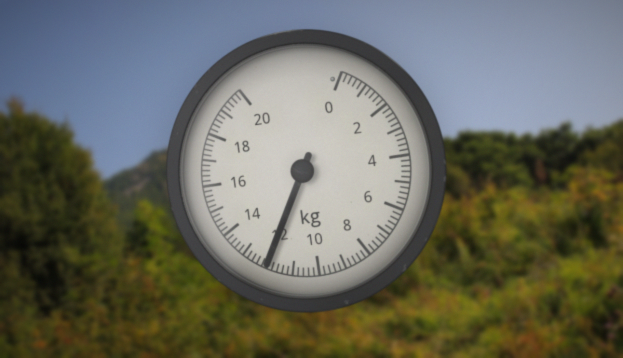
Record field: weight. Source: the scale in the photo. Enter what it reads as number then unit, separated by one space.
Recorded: 12 kg
